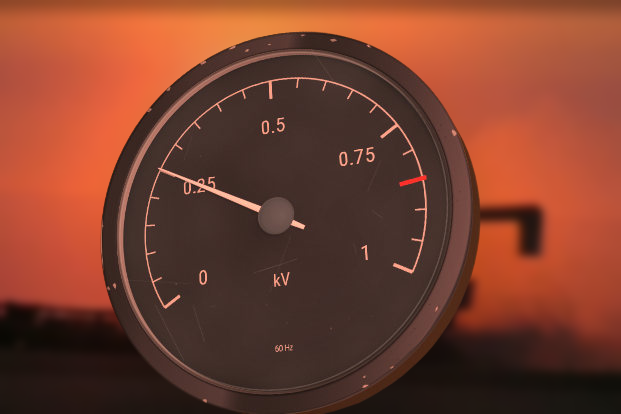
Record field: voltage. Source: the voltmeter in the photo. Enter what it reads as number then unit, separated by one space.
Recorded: 0.25 kV
